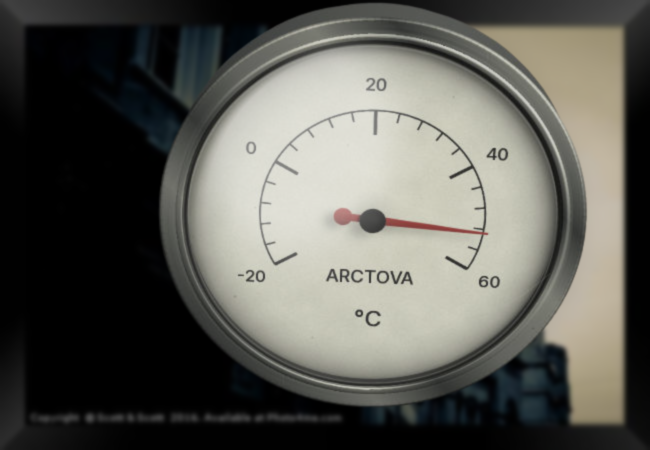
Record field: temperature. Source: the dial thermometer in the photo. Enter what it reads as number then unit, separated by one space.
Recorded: 52 °C
